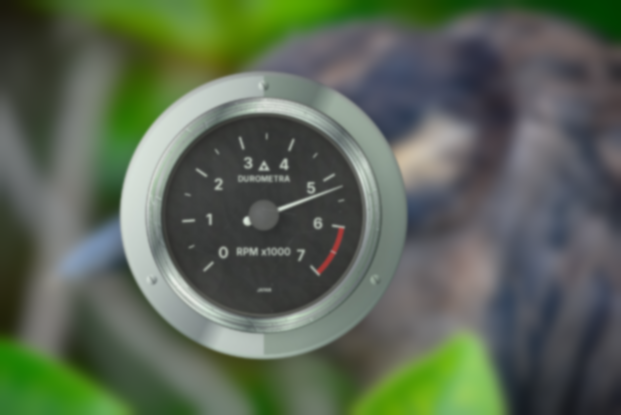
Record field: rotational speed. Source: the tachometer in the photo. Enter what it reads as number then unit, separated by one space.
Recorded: 5250 rpm
